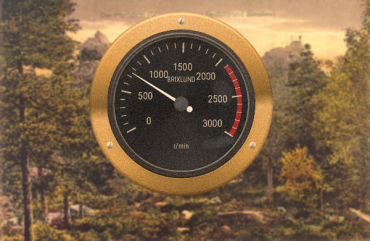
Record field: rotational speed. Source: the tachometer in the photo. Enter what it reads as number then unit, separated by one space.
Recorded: 750 rpm
